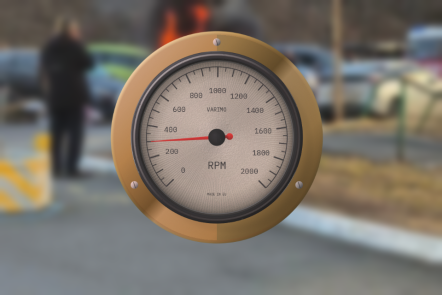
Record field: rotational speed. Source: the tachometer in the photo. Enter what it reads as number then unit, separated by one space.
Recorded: 300 rpm
